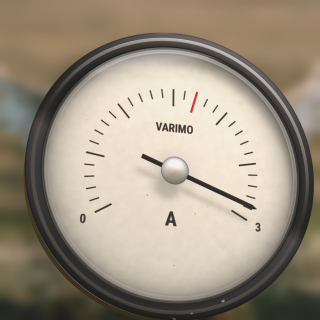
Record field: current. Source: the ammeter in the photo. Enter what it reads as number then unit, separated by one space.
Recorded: 2.9 A
